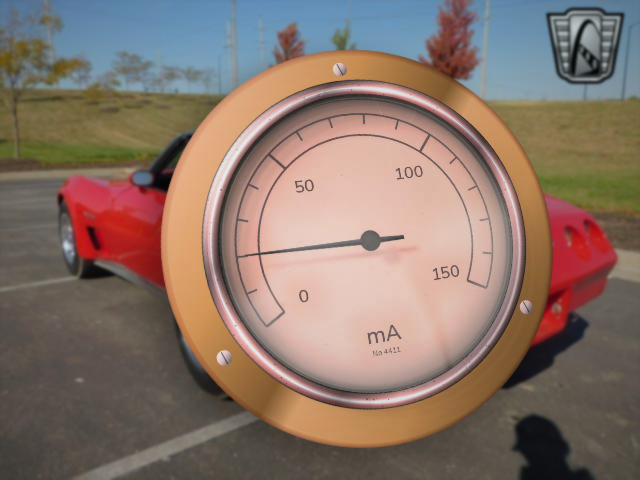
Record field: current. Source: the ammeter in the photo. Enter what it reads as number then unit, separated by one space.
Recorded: 20 mA
